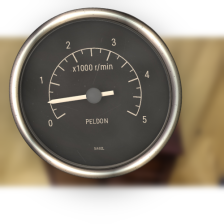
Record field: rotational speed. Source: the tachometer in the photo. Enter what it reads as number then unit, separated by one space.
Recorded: 500 rpm
